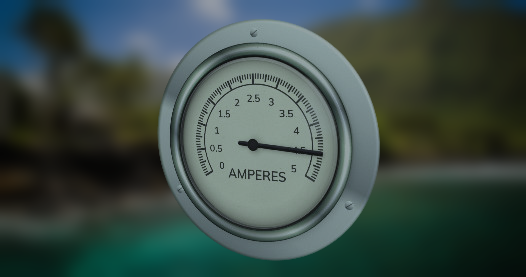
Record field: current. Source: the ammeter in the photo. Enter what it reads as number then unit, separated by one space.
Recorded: 4.5 A
